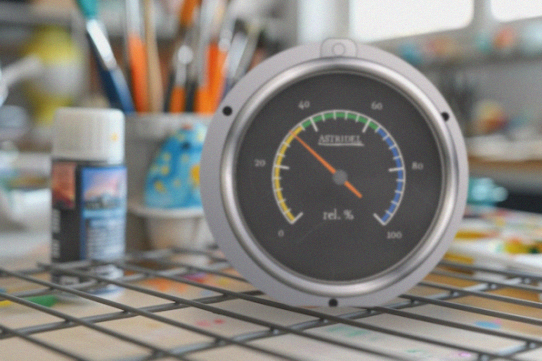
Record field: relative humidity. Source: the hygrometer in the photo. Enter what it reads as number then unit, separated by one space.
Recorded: 32 %
